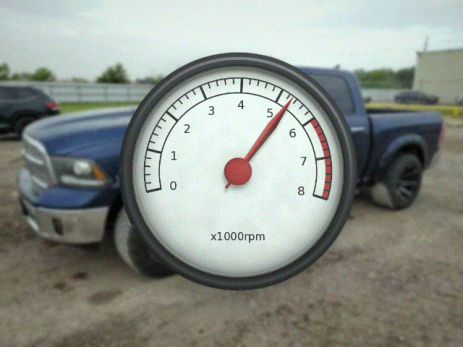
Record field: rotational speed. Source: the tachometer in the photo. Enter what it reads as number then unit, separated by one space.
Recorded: 5300 rpm
